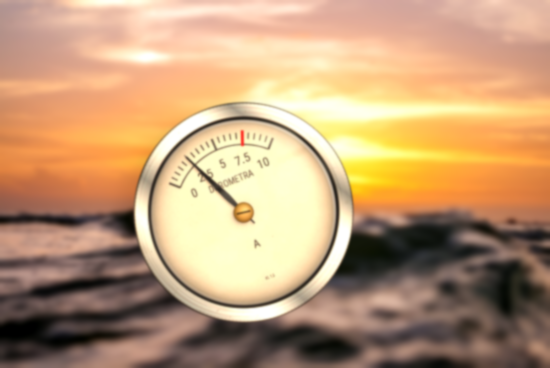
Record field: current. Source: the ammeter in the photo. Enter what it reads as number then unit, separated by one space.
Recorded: 2.5 A
